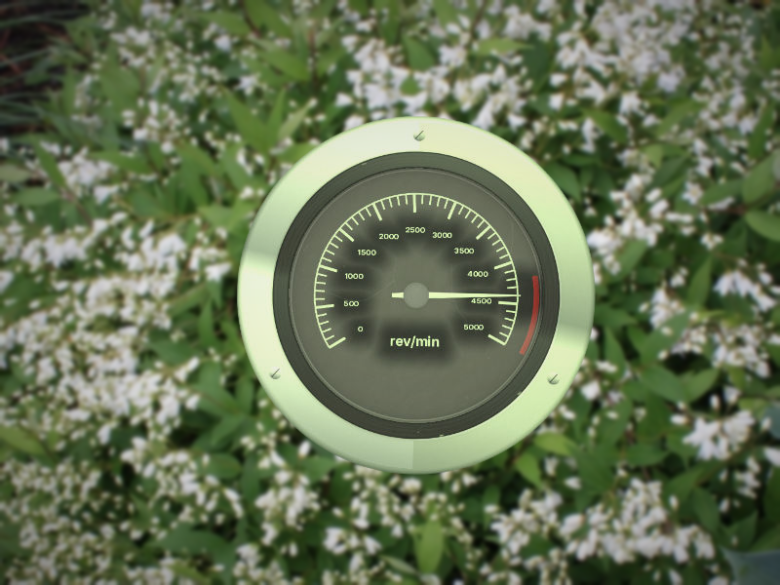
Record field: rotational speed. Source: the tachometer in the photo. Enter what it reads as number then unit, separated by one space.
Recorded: 4400 rpm
